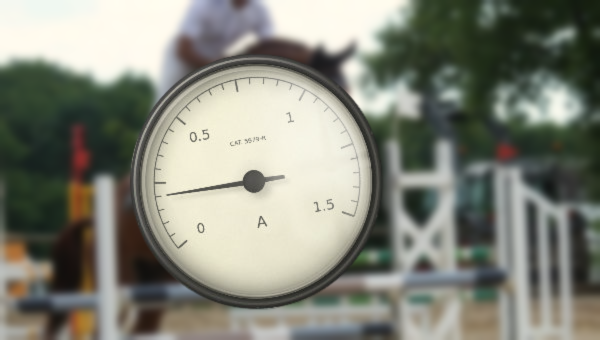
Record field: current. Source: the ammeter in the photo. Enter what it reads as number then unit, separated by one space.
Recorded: 0.2 A
